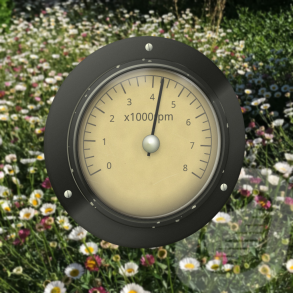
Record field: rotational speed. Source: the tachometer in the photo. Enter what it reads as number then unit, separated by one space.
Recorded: 4250 rpm
